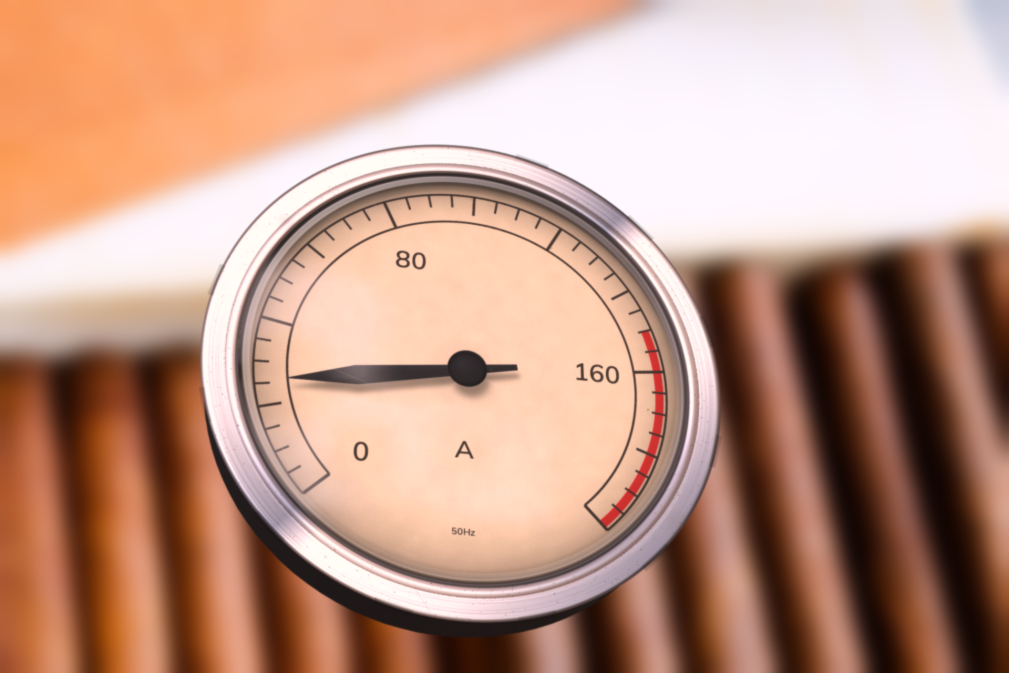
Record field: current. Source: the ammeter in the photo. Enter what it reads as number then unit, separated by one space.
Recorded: 25 A
